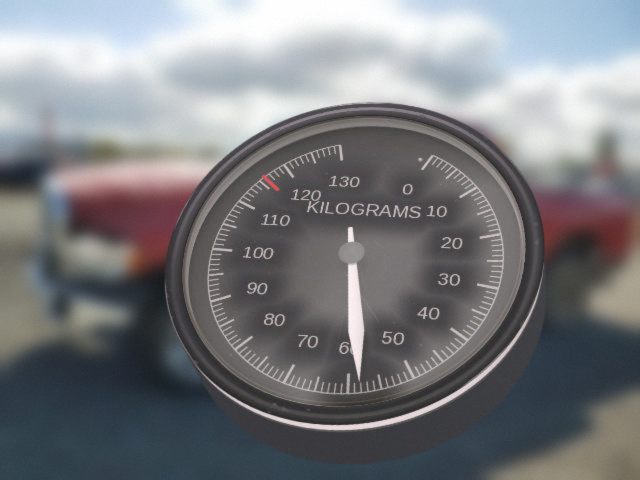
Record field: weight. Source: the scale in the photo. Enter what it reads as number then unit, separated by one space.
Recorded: 58 kg
